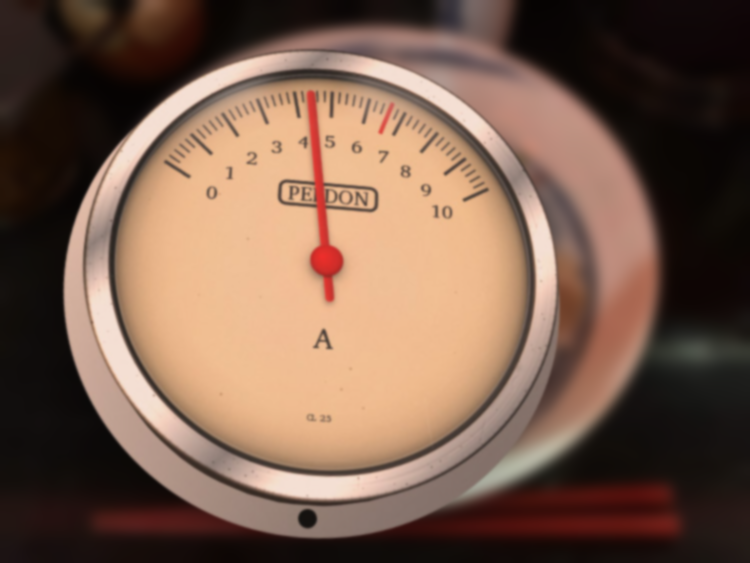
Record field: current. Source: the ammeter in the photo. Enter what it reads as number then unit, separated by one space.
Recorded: 4.4 A
